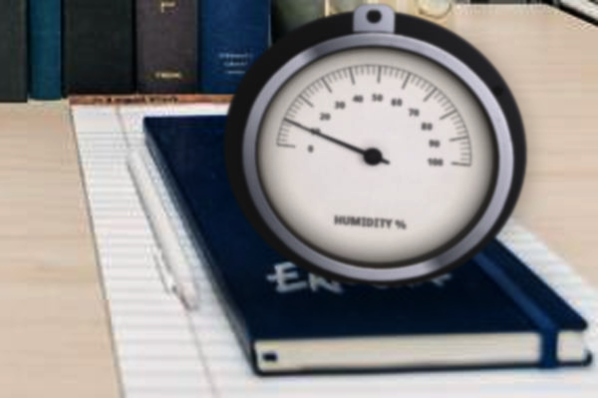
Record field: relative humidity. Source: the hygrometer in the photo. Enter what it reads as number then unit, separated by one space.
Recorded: 10 %
